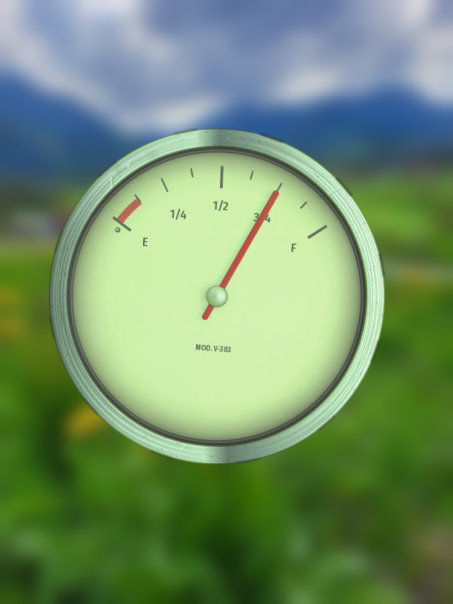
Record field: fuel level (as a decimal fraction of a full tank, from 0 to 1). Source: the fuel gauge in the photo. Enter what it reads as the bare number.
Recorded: 0.75
